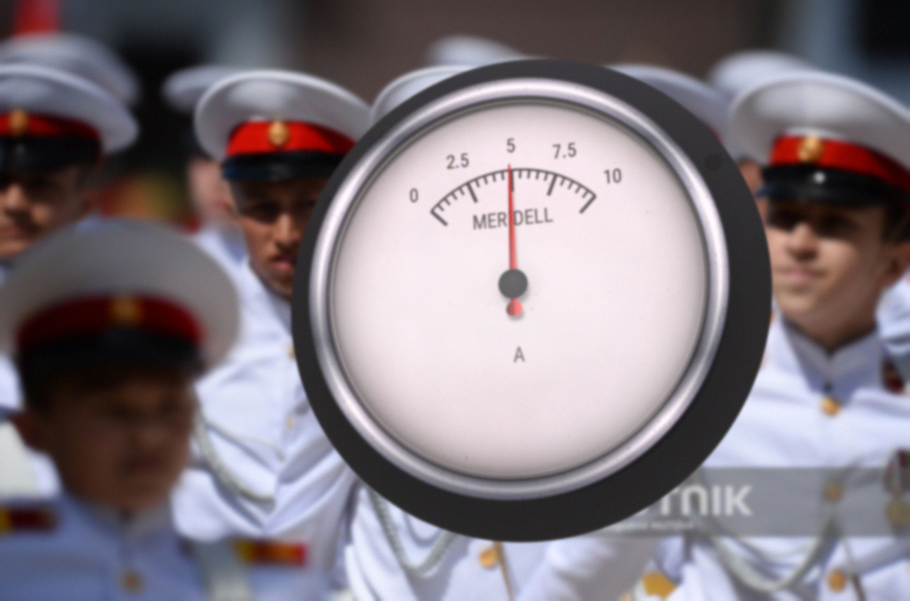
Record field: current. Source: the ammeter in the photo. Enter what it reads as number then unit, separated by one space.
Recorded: 5 A
